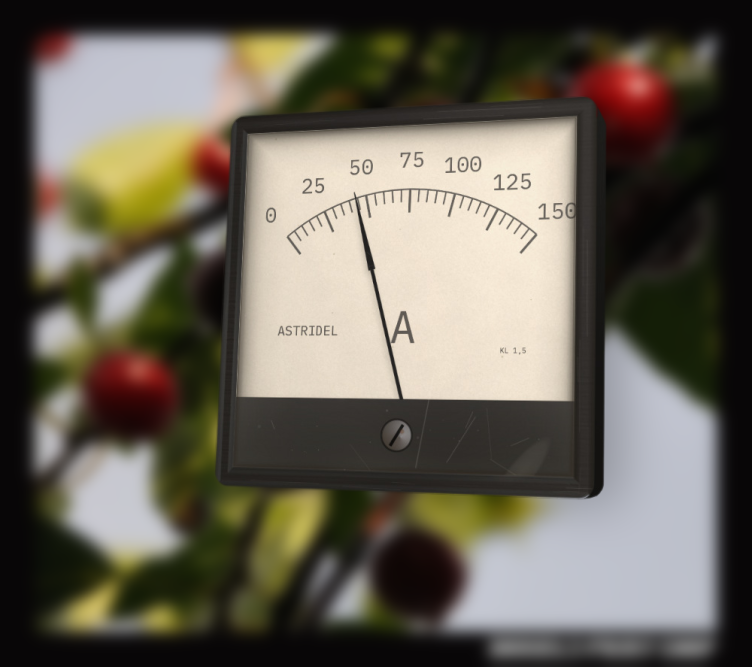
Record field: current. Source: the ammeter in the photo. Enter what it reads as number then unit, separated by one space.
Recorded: 45 A
